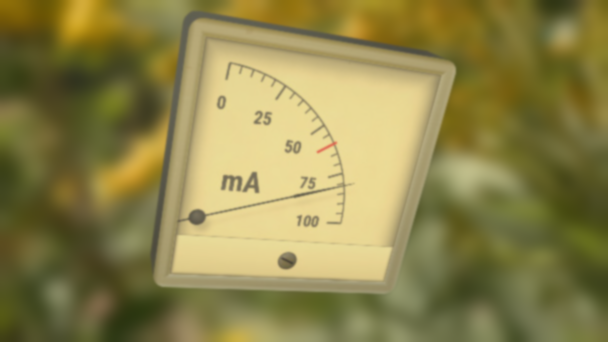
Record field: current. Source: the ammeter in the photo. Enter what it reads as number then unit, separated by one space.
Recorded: 80 mA
